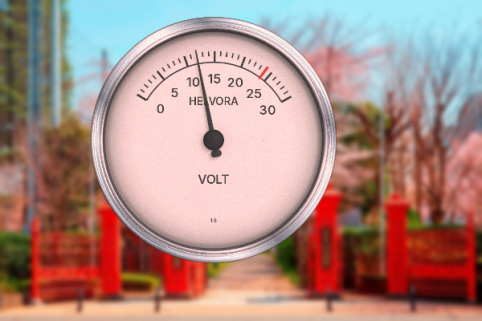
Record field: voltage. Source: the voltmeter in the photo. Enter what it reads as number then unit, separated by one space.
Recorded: 12 V
